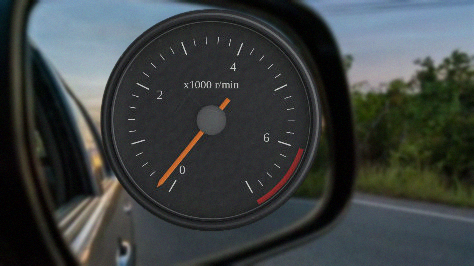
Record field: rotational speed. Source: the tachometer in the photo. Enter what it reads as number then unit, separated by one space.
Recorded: 200 rpm
